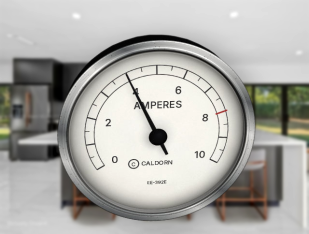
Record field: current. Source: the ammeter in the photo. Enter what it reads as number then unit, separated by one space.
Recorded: 4 A
